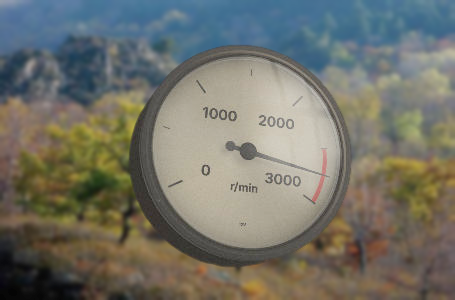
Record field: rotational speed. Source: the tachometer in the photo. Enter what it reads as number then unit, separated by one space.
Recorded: 2750 rpm
